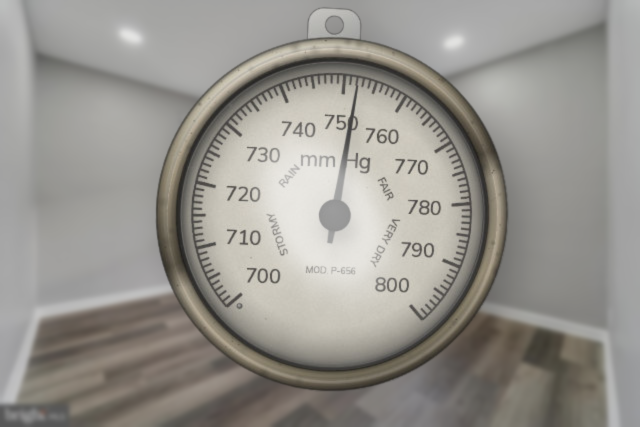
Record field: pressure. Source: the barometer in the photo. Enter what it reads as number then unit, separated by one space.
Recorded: 752 mmHg
